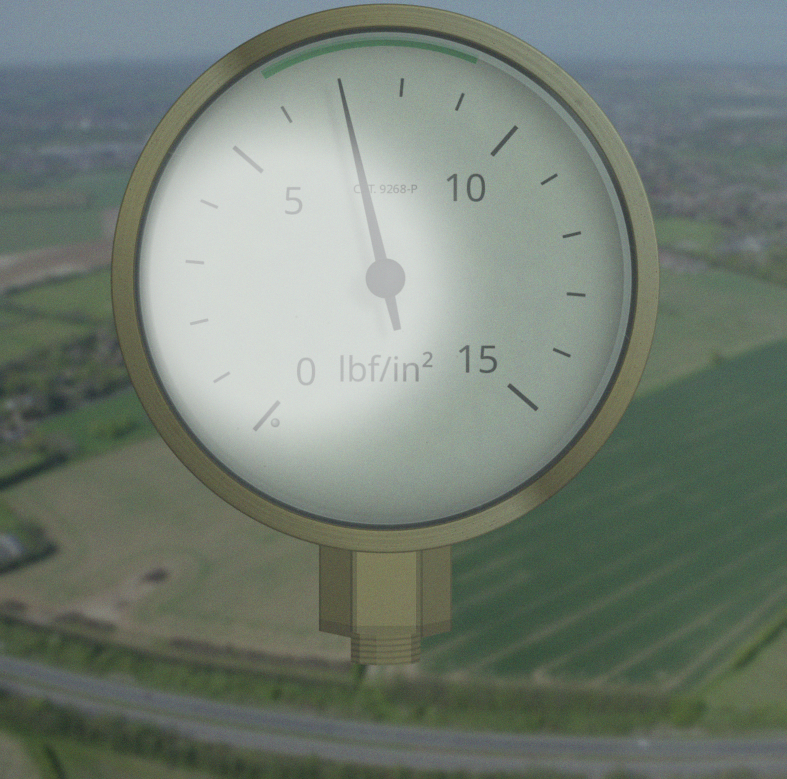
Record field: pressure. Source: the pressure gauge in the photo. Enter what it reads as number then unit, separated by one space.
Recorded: 7 psi
